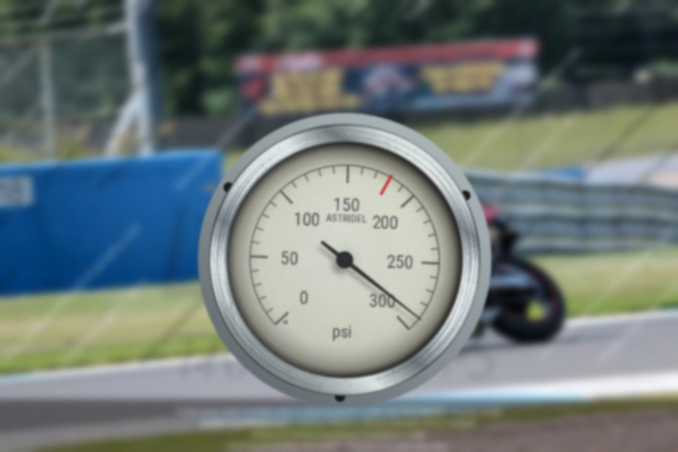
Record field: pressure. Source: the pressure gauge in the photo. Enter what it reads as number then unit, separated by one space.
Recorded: 290 psi
